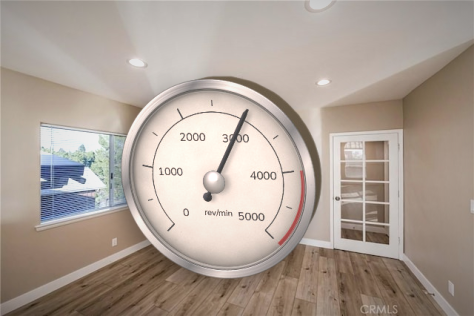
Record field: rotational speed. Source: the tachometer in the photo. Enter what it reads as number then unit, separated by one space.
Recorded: 3000 rpm
